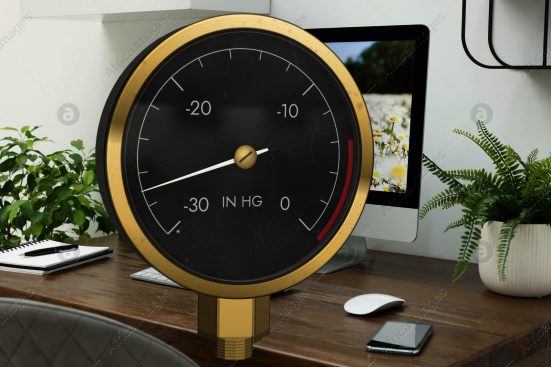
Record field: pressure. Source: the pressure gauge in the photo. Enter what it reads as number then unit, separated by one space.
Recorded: -27 inHg
